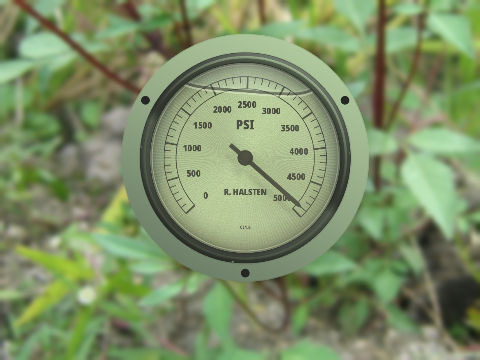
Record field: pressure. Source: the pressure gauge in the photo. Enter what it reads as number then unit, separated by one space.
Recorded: 4900 psi
